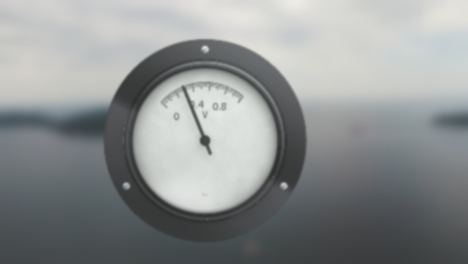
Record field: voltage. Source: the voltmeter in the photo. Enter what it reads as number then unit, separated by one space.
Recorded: 0.3 V
